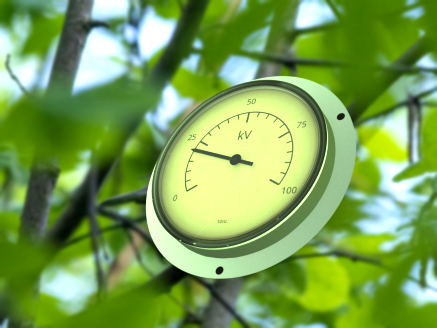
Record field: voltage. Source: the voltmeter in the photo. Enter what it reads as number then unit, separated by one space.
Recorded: 20 kV
